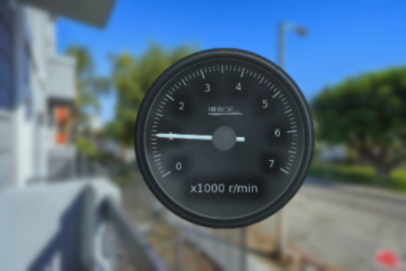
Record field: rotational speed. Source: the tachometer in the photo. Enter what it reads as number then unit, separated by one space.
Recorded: 1000 rpm
